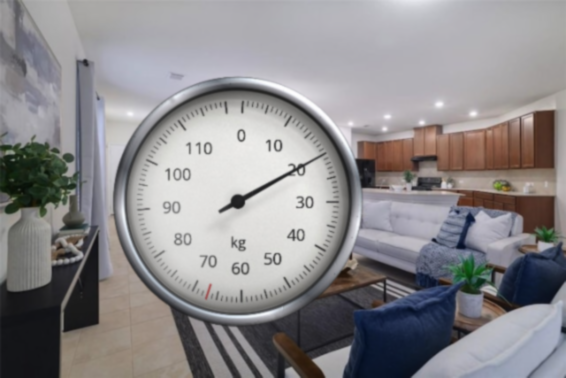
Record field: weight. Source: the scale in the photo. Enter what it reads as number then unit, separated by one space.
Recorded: 20 kg
